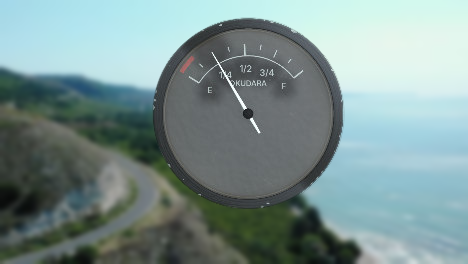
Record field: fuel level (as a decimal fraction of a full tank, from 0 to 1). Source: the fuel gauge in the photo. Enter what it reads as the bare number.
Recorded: 0.25
